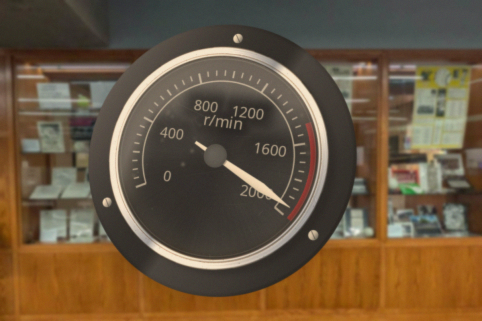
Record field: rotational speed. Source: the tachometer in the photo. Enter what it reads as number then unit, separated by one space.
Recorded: 1950 rpm
